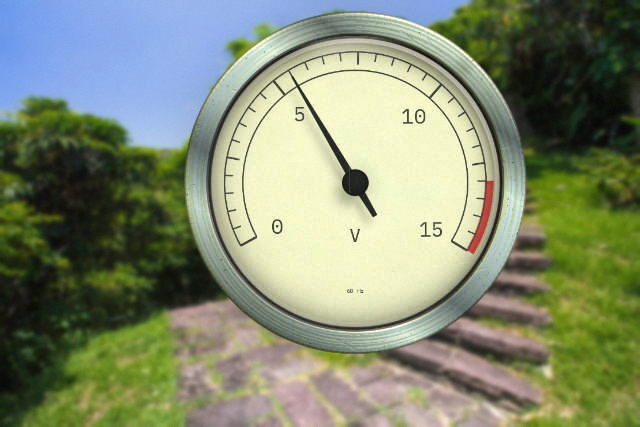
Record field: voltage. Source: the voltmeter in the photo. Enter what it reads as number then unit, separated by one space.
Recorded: 5.5 V
